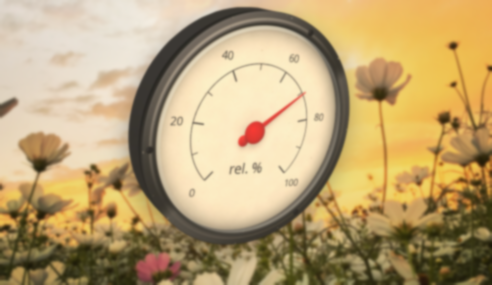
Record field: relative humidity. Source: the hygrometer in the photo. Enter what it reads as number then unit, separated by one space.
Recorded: 70 %
